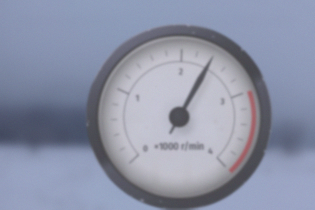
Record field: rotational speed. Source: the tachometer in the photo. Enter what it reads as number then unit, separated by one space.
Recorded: 2400 rpm
